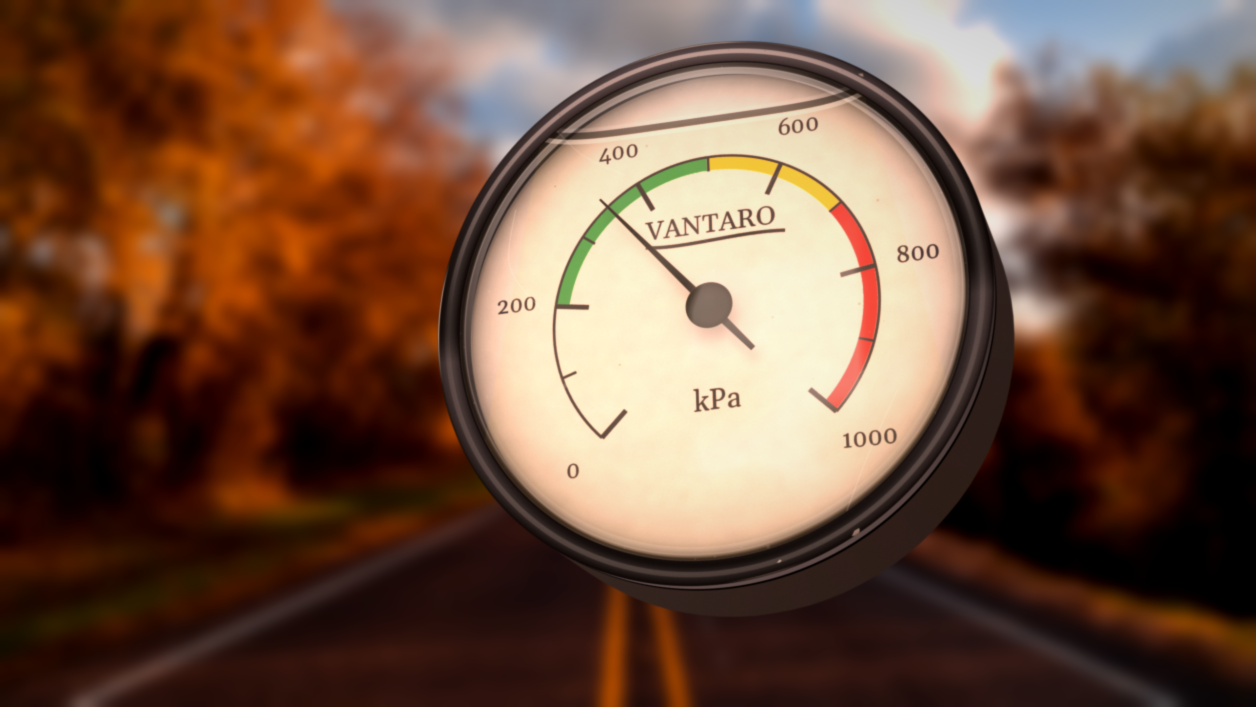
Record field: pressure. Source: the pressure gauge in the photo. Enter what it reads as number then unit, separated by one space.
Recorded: 350 kPa
